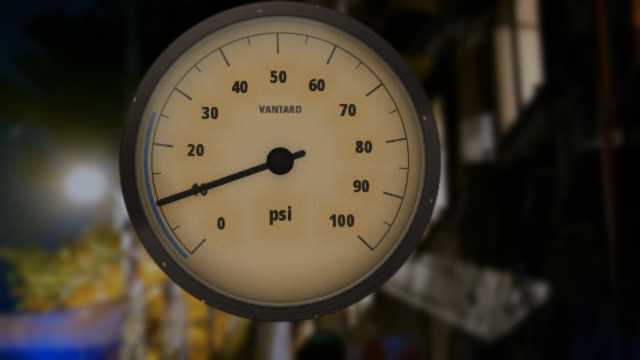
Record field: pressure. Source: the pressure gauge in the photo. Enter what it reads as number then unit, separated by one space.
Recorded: 10 psi
